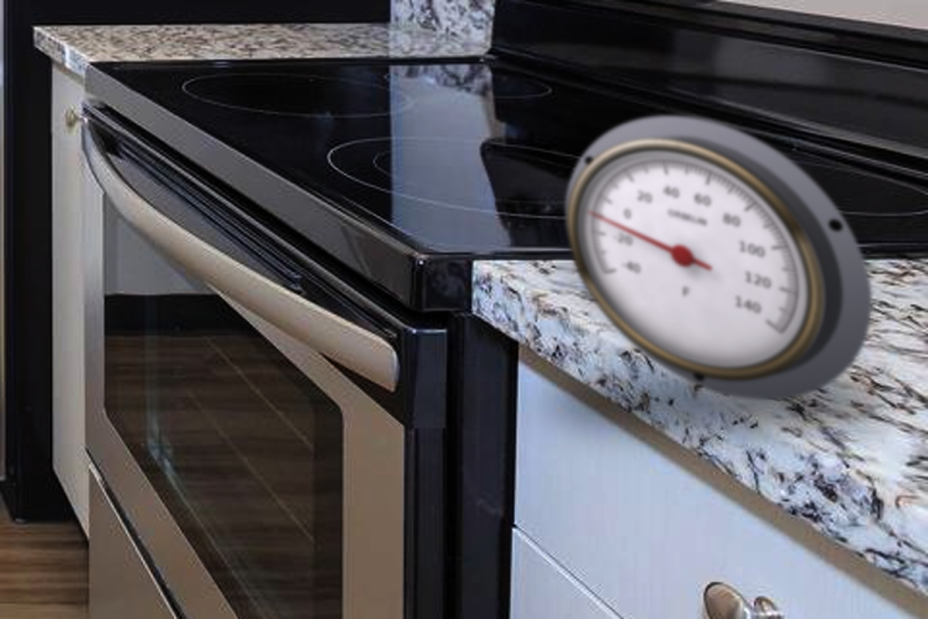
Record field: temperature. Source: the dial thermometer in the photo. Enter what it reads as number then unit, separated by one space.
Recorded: -10 °F
